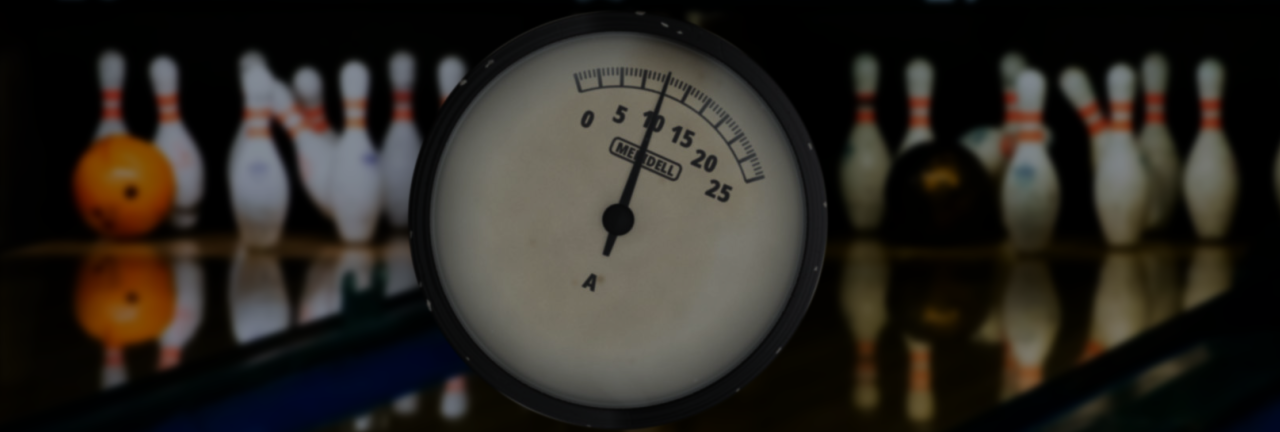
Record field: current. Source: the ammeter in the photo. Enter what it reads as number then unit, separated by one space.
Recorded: 10 A
